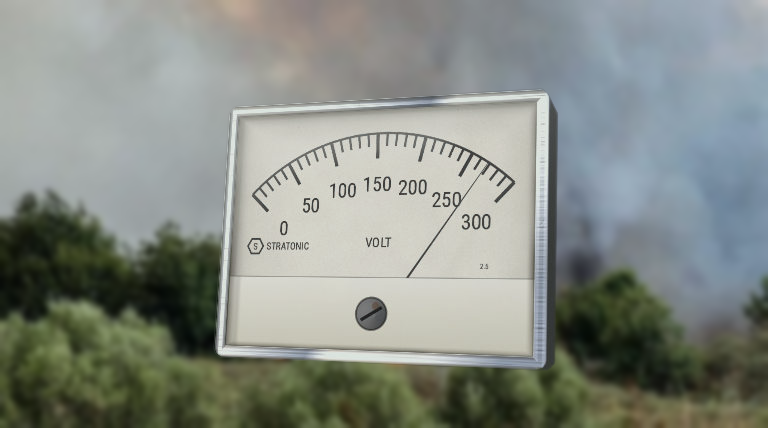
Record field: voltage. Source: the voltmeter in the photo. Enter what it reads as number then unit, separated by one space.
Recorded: 270 V
